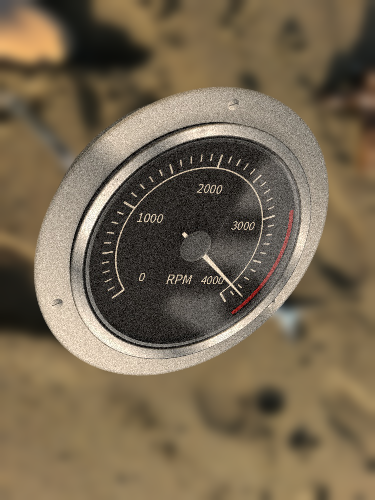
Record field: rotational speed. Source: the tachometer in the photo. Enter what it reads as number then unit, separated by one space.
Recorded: 3850 rpm
